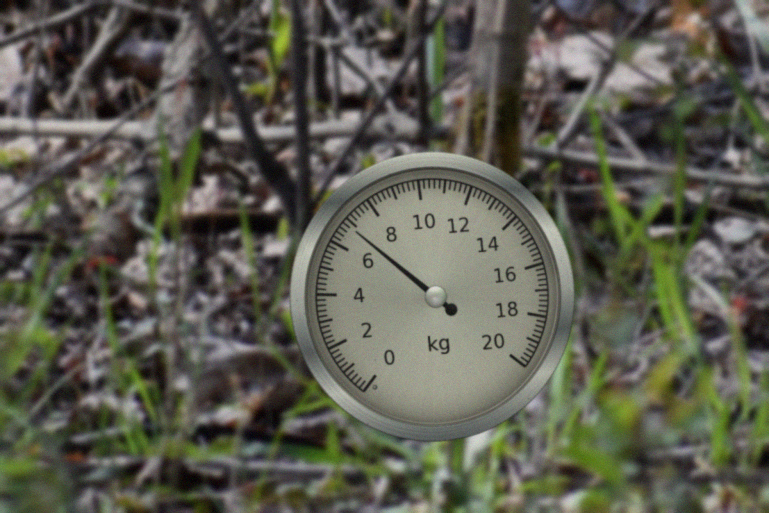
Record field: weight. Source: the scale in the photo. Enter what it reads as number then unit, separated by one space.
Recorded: 6.8 kg
